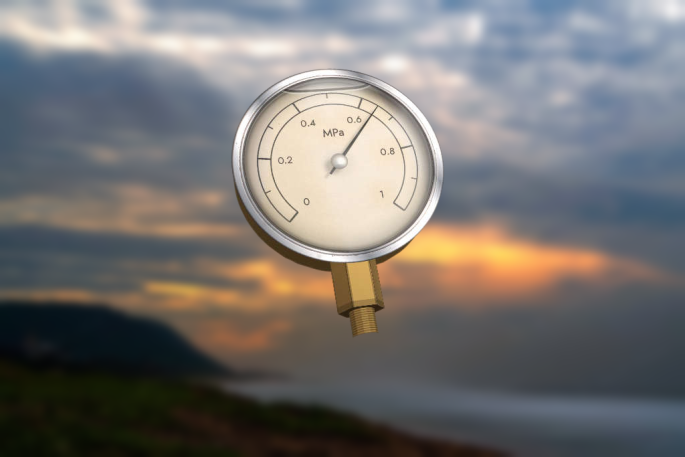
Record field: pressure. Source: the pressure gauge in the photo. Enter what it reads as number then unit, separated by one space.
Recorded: 0.65 MPa
